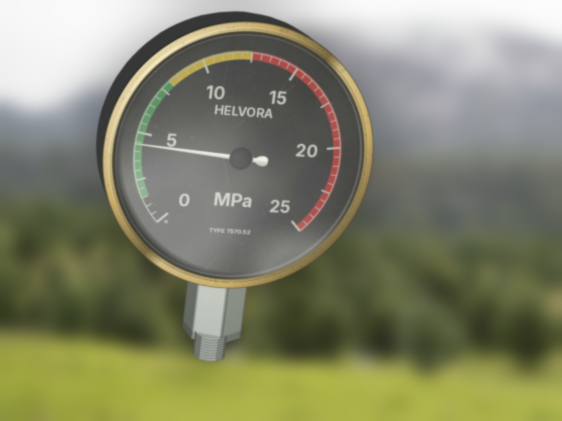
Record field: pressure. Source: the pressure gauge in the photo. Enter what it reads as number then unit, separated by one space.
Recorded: 4.5 MPa
